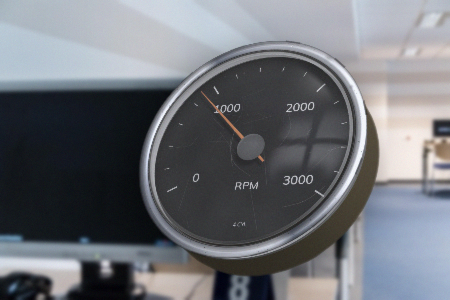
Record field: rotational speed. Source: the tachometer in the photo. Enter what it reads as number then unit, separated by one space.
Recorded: 900 rpm
